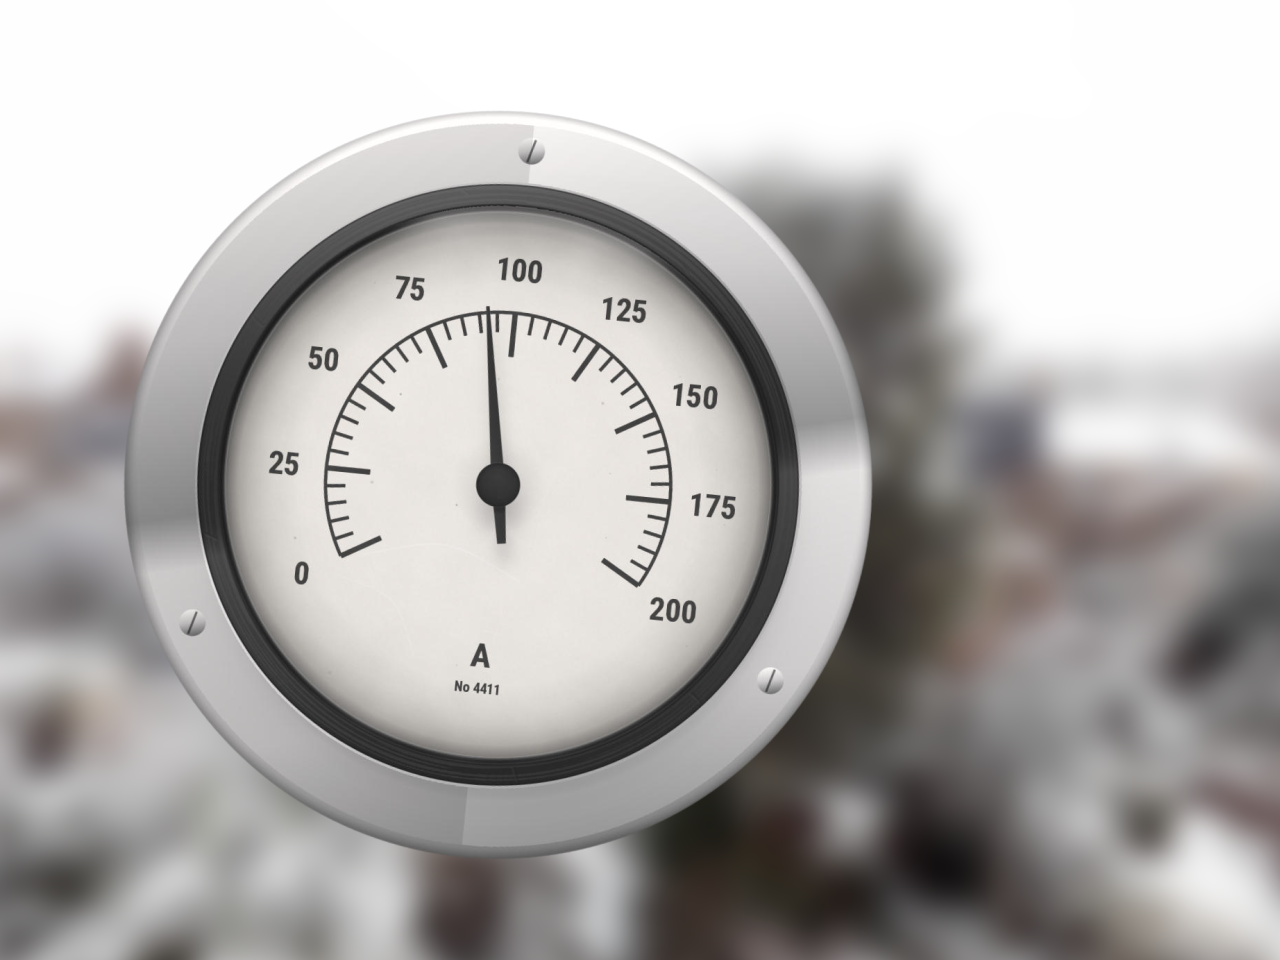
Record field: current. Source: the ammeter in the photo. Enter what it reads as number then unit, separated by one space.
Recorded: 92.5 A
